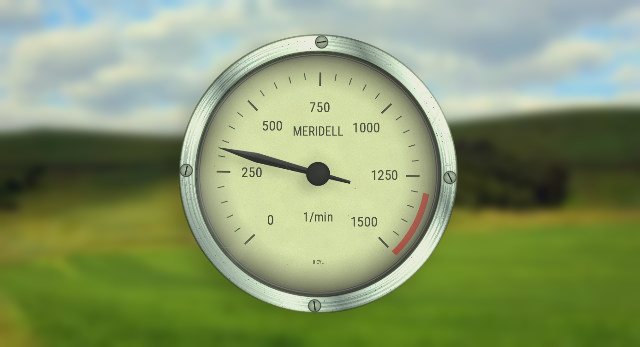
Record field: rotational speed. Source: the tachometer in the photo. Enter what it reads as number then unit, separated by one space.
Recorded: 325 rpm
